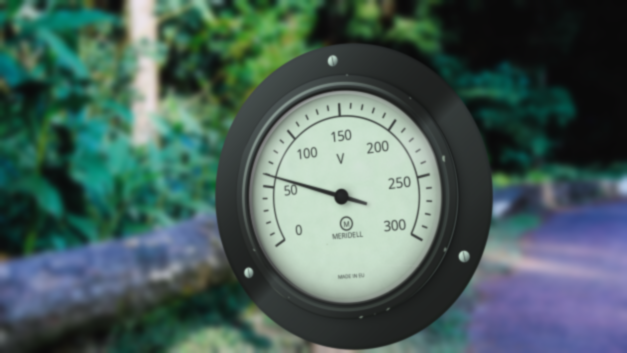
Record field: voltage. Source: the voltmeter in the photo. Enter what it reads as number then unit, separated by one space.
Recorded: 60 V
